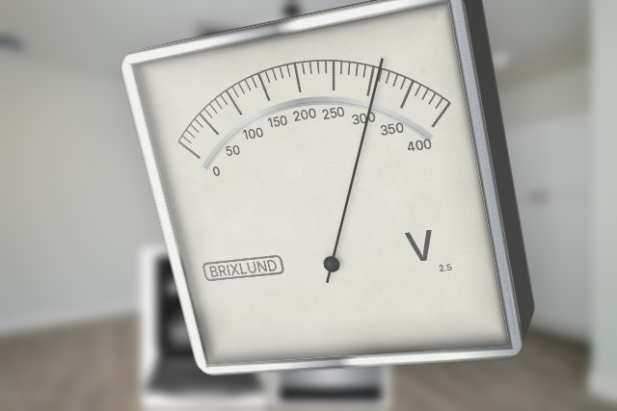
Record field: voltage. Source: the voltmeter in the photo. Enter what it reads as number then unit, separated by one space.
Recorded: 310 V
